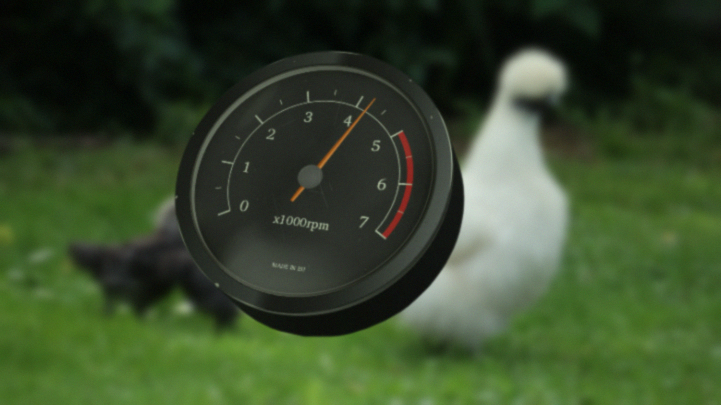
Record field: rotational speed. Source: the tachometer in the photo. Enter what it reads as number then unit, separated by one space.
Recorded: 4250 rpm
